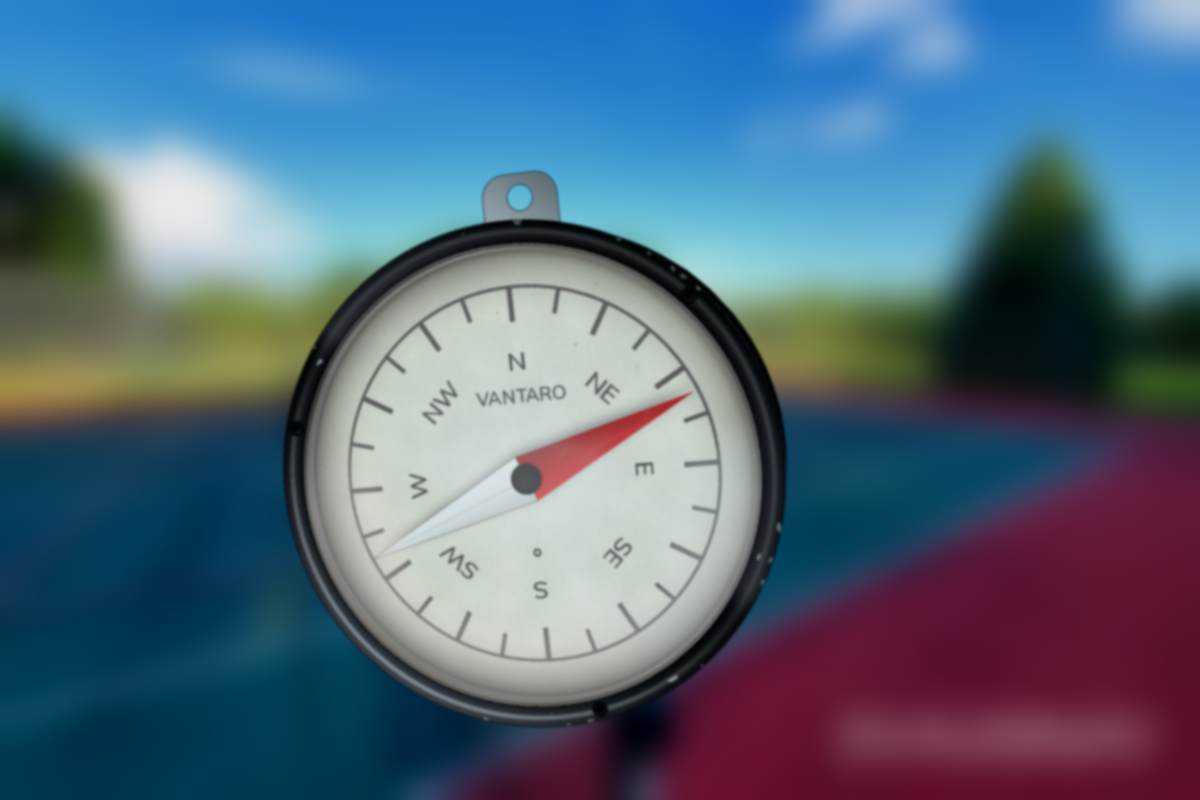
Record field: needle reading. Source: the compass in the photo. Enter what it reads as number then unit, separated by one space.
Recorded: 67.5 °
